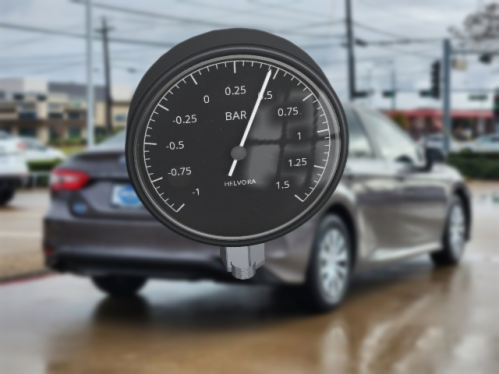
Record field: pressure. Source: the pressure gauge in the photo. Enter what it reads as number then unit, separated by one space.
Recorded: 0.45 bar
